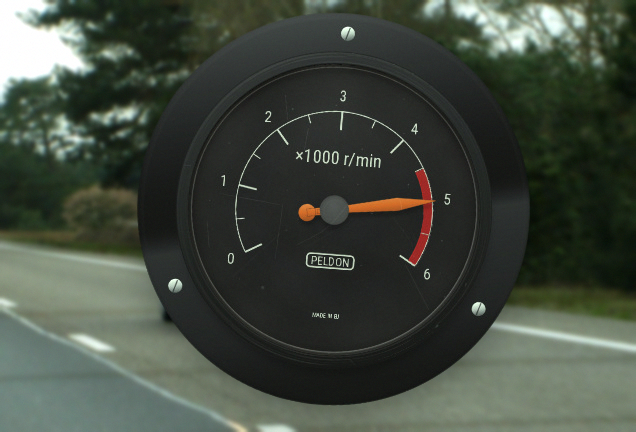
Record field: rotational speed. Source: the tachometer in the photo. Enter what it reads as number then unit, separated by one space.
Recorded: 5000 rpm
